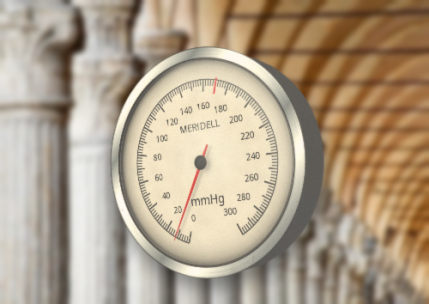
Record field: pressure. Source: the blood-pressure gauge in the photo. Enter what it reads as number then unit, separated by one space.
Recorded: 10 mmHg
